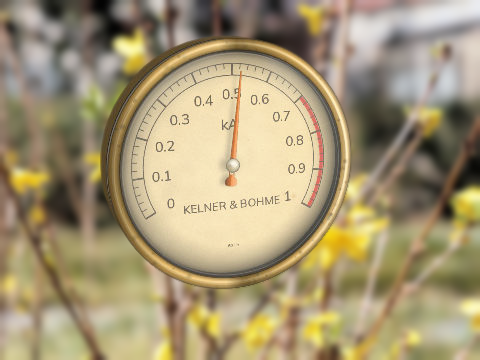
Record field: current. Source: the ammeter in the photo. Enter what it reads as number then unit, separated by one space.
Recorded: 0.52 kA
